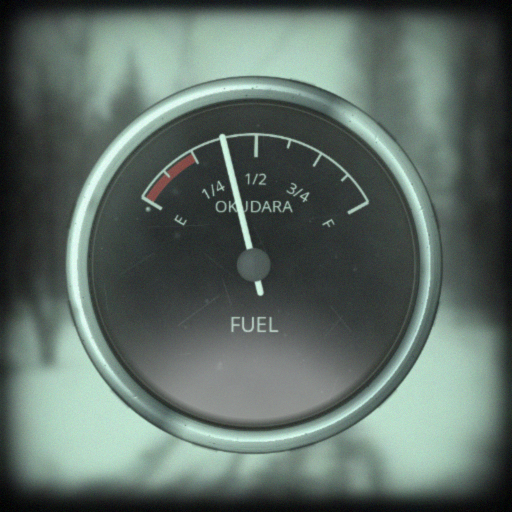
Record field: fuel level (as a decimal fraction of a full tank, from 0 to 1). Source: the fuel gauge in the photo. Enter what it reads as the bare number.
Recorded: 0.375
